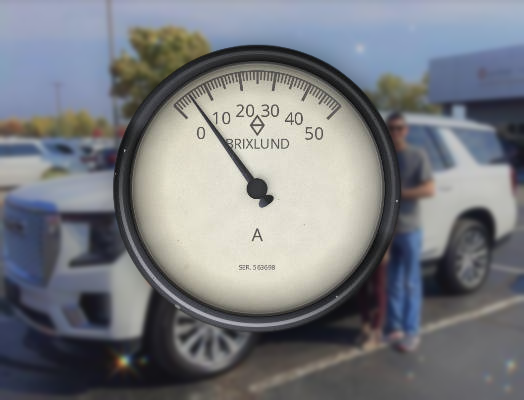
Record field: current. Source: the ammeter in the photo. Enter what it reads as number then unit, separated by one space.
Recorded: 5 A
